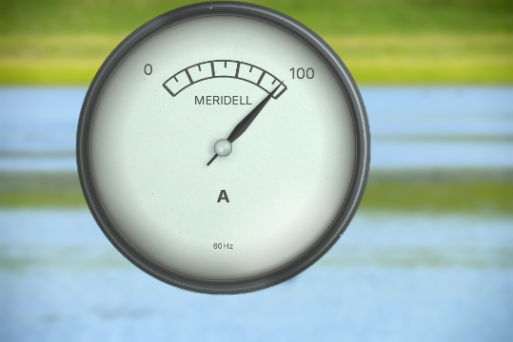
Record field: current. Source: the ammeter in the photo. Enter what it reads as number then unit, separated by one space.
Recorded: 95 A
